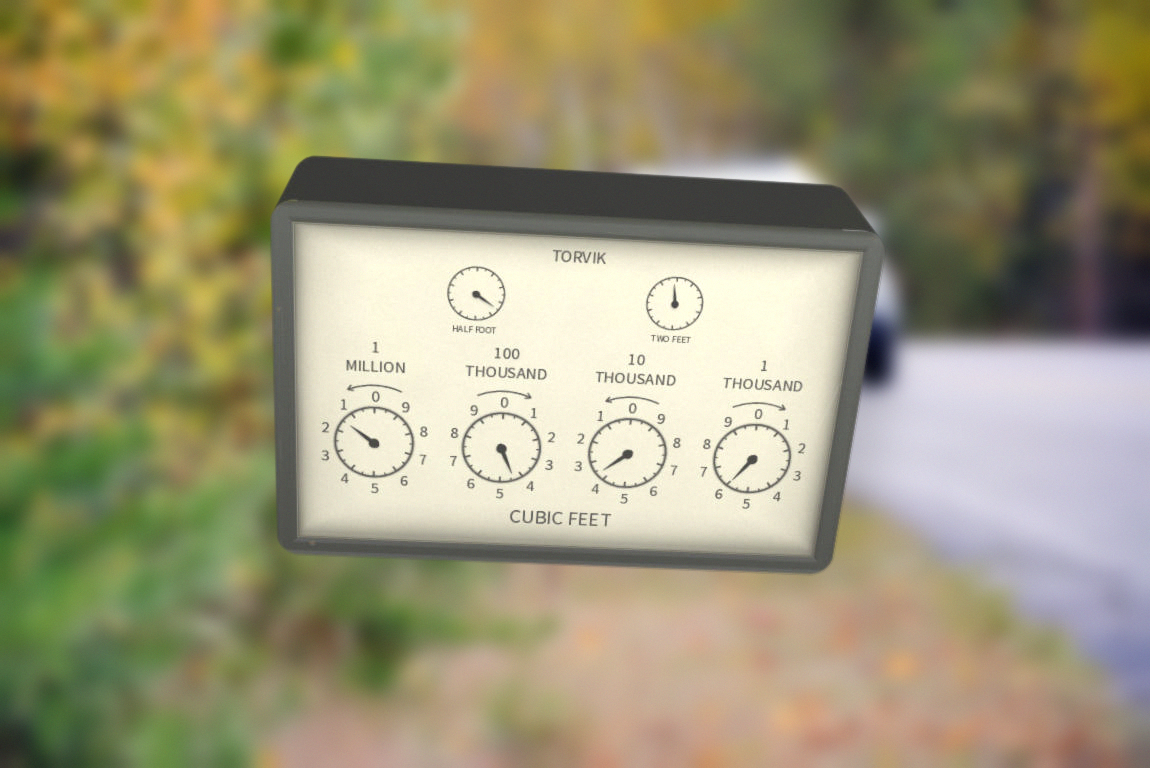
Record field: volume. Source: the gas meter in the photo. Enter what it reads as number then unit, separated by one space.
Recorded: 143600 ft³
